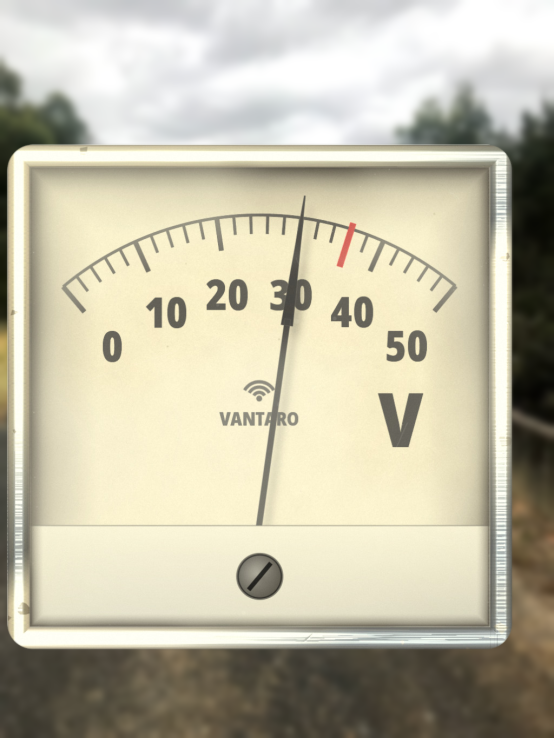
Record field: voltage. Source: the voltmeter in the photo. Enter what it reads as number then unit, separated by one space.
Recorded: 30 V
